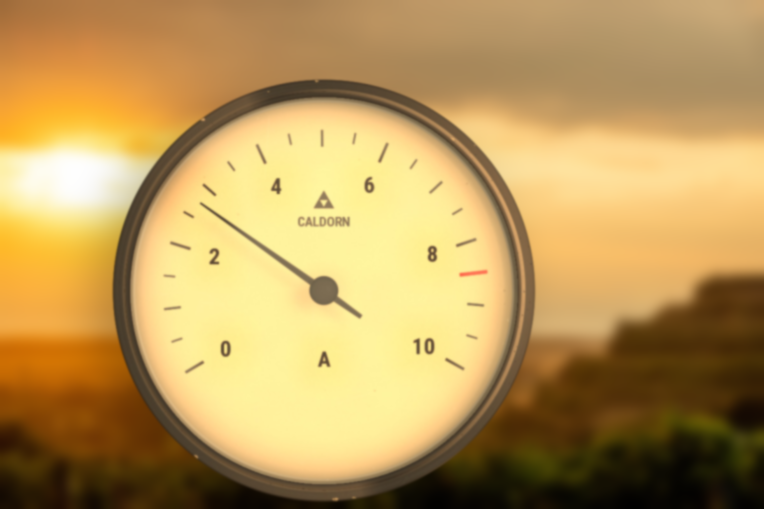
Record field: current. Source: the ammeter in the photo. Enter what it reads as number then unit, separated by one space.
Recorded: 2.75 A
